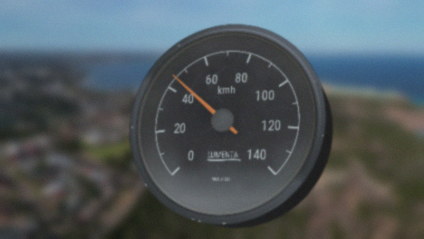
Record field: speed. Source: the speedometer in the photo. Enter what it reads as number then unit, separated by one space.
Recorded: 45 km/h
